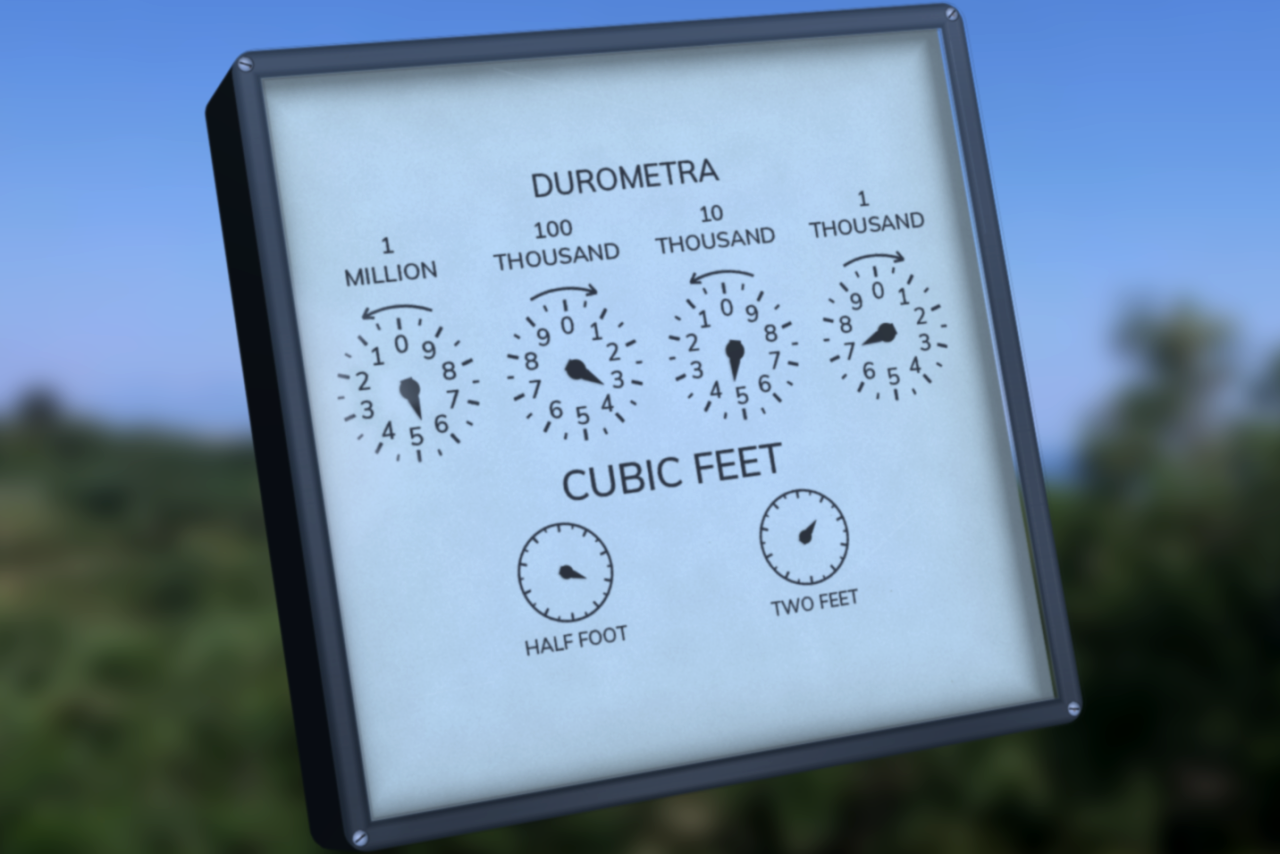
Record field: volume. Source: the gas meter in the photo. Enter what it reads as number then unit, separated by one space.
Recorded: 534700 ft³
